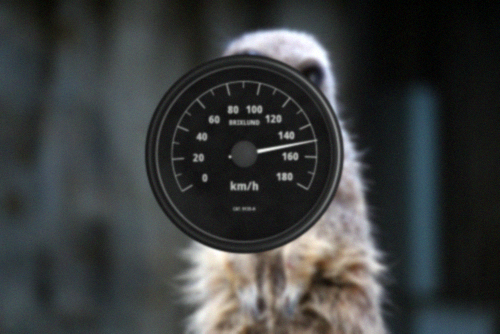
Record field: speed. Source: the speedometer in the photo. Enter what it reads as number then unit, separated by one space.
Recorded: 150 km/h
